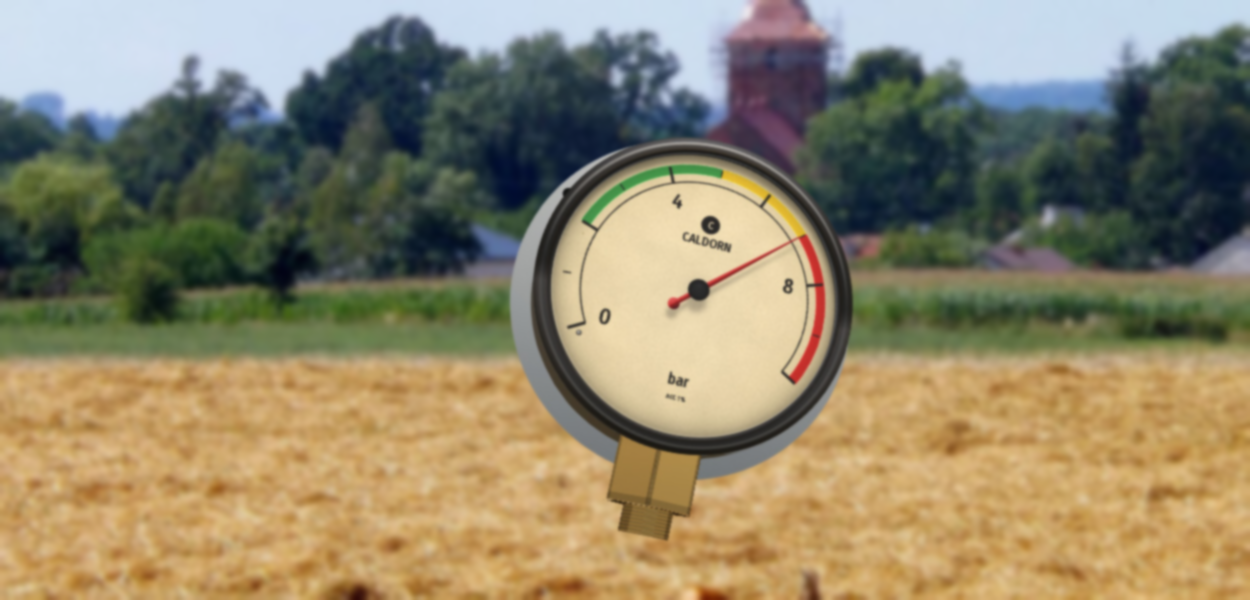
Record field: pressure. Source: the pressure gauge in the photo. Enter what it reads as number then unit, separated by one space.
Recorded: 7 bar
